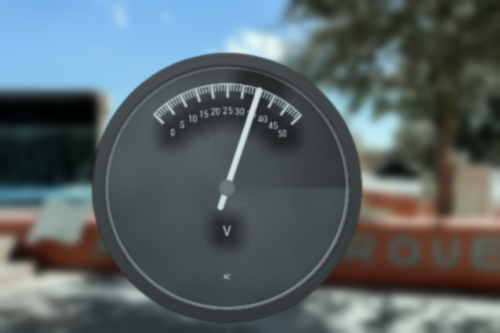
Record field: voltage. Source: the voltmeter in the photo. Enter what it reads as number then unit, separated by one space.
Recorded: 35 V
